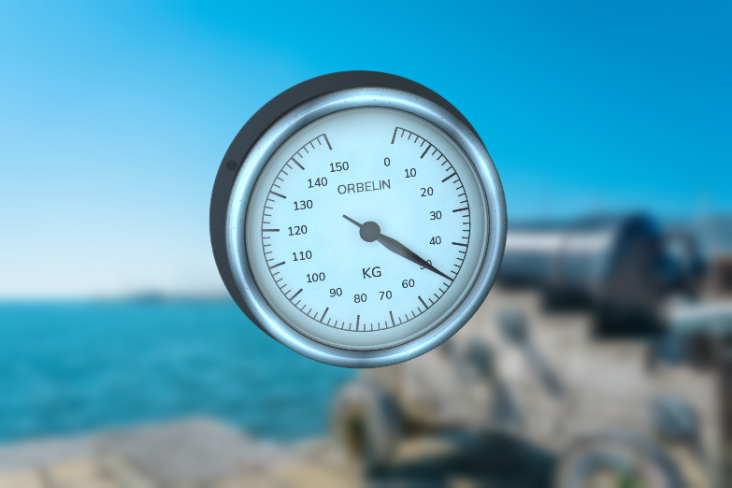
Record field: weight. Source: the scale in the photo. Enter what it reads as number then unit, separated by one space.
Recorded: 50 kg
